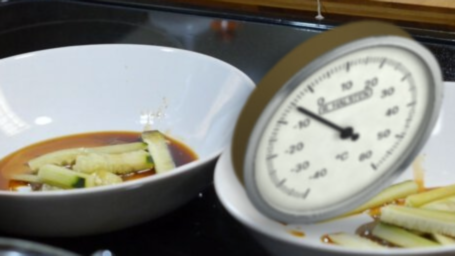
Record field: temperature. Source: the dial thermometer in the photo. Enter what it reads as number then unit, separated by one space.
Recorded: -5 °C
